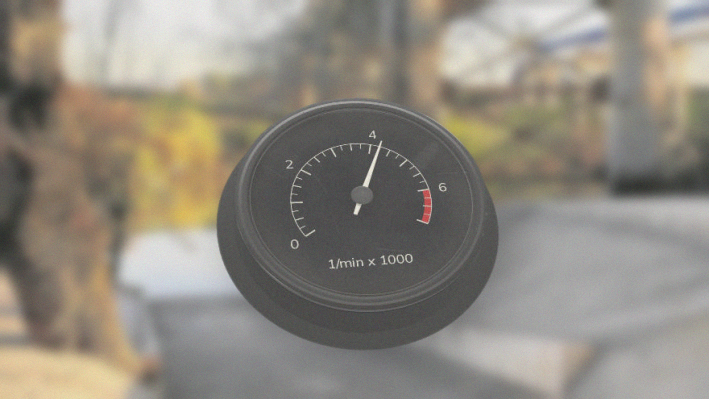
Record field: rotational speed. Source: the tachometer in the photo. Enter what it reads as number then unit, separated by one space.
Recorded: 4250 rpm
